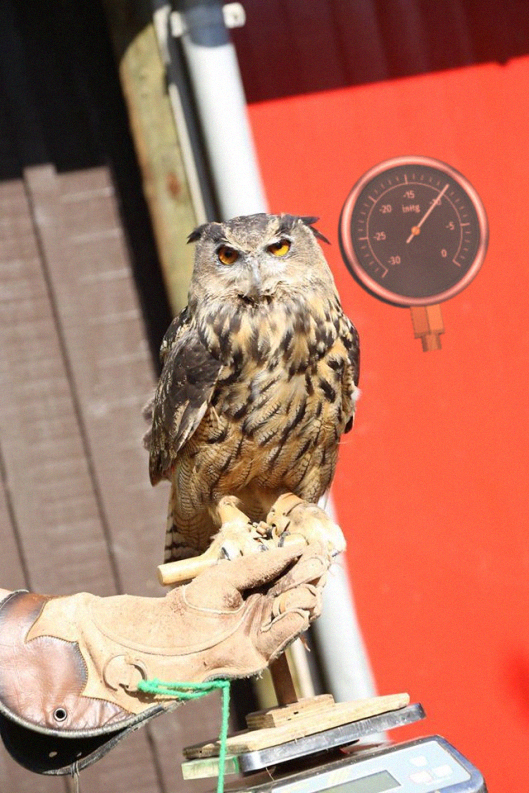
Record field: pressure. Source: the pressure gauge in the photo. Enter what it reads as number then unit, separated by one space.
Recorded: -10 inHg
